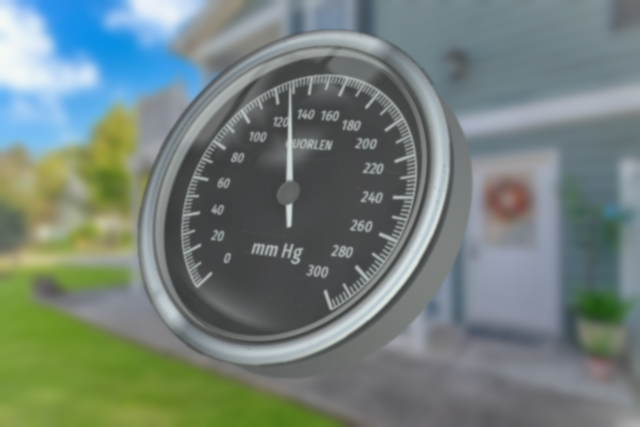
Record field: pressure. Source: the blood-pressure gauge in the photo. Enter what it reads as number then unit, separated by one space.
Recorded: 130 mmHg
